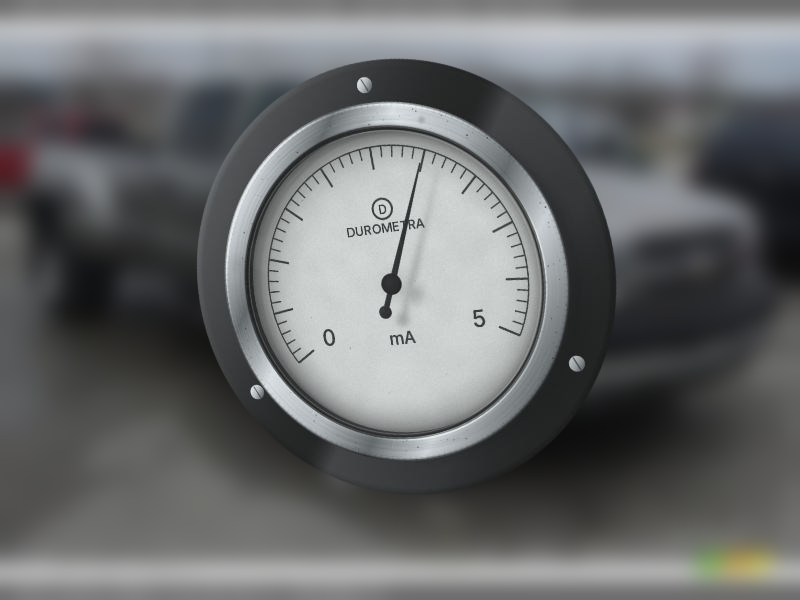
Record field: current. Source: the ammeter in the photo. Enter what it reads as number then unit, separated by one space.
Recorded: 3 mA
